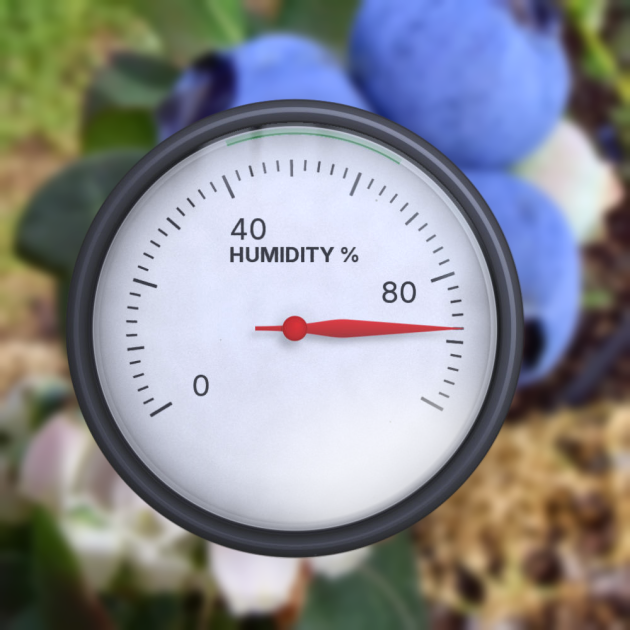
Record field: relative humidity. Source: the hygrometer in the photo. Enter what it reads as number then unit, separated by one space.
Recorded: 88 %
